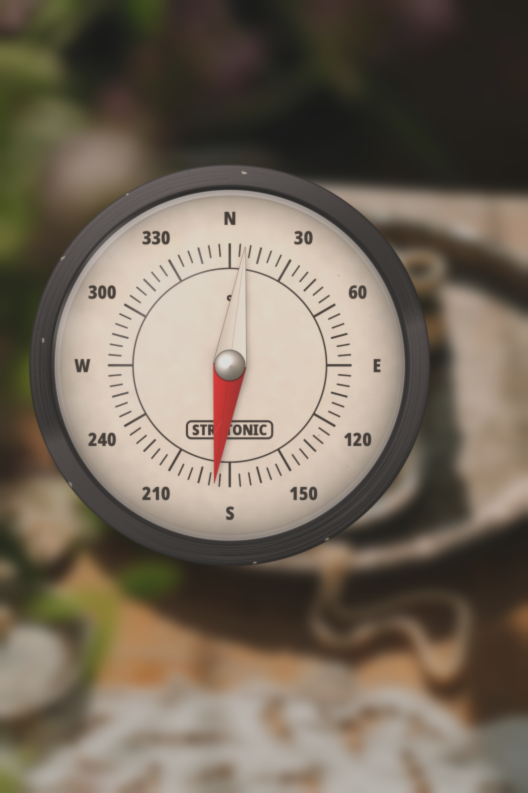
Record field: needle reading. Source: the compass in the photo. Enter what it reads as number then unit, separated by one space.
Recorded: 187.5 °
